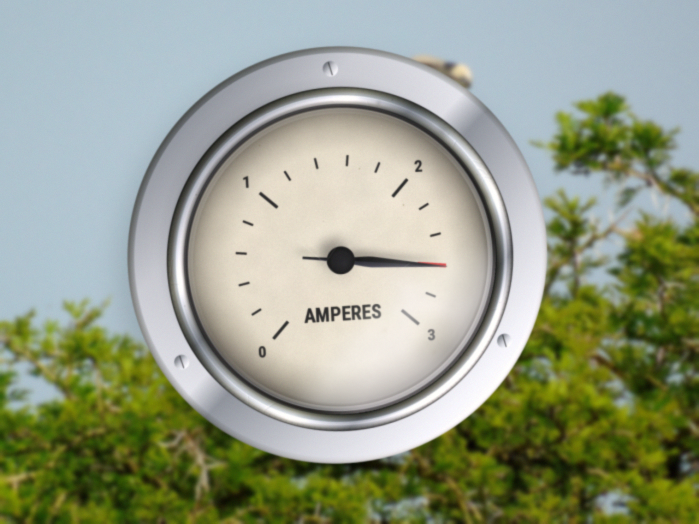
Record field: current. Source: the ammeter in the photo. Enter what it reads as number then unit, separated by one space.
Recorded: 2.6 A
